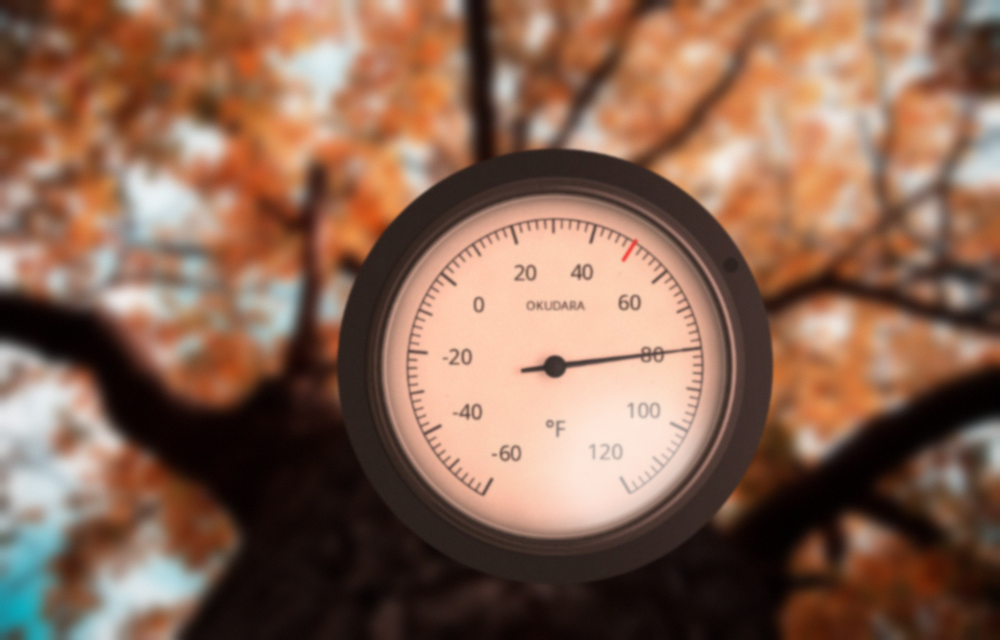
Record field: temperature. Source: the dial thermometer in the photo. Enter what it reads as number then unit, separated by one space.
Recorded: 80 °F
